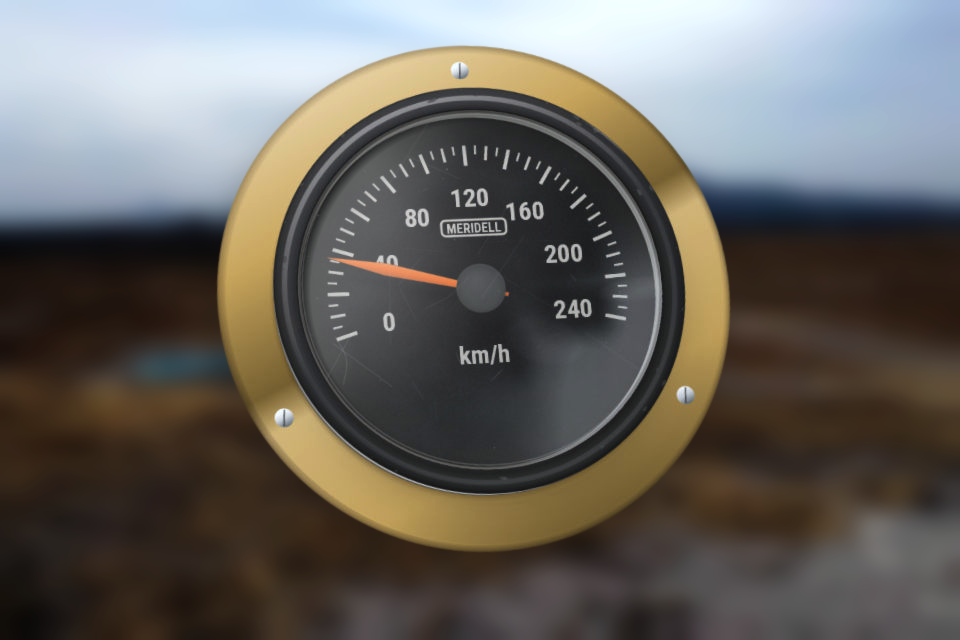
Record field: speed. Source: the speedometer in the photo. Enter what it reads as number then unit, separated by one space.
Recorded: 35 km/h
